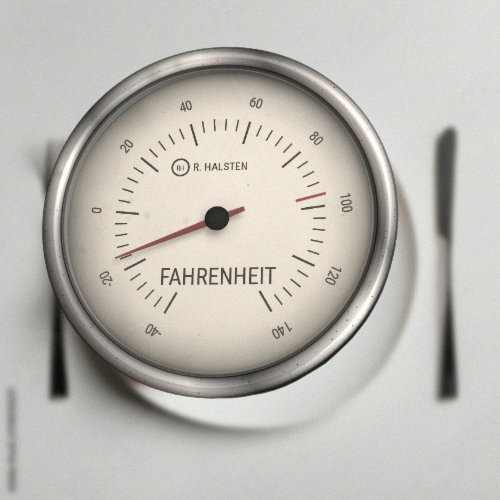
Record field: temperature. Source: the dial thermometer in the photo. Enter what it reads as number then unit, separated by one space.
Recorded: -16 °F
